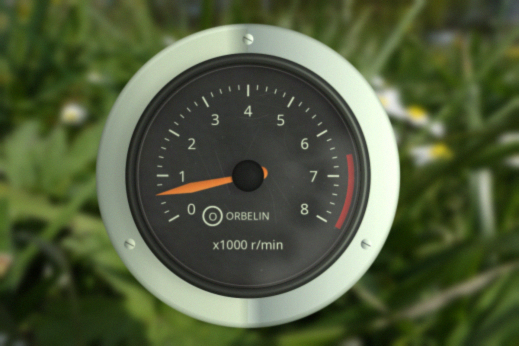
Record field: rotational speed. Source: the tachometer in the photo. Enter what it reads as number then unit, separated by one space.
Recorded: 600 rpm
